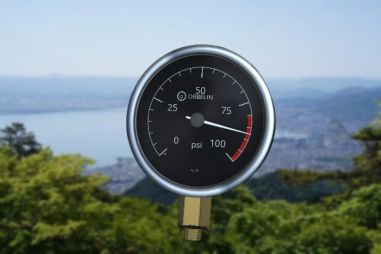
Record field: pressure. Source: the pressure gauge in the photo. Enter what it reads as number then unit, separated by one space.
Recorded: 87.5 psi
